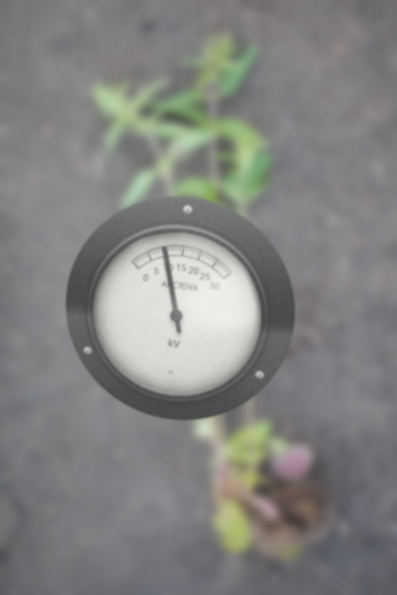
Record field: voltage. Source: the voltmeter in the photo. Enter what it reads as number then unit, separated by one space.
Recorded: 10 kV
